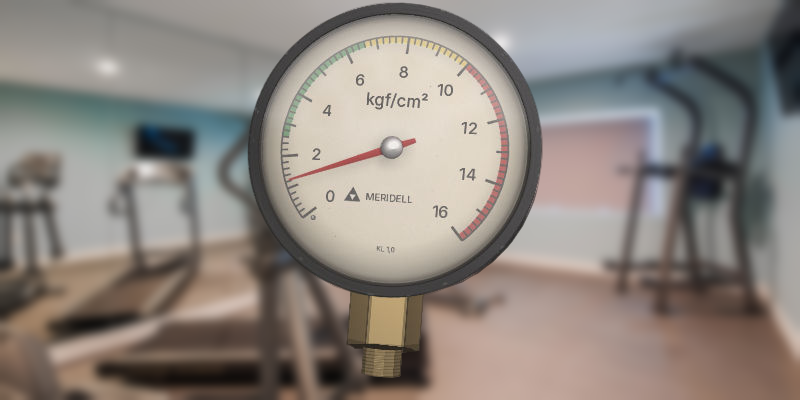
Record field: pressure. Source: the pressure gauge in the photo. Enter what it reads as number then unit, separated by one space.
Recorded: 1.2 kg/cm²
